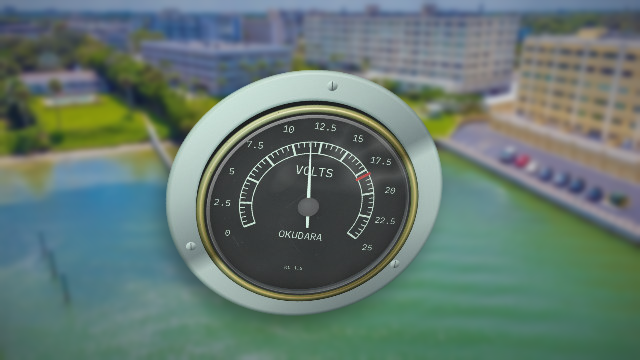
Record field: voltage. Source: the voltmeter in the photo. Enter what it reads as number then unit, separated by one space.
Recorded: 11.5 V
